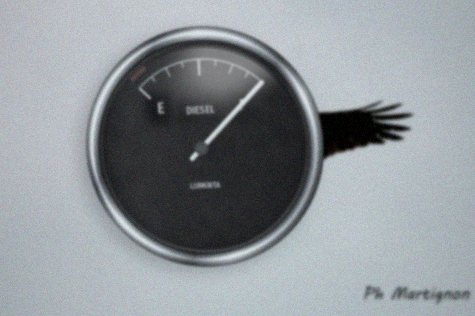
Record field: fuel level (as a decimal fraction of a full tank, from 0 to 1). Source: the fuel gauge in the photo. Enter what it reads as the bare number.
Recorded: 1
